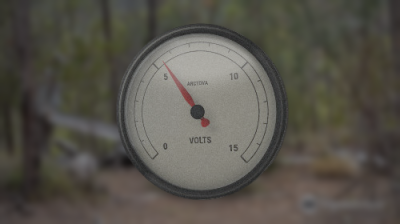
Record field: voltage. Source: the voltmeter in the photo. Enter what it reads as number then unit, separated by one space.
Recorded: 5.5 V
